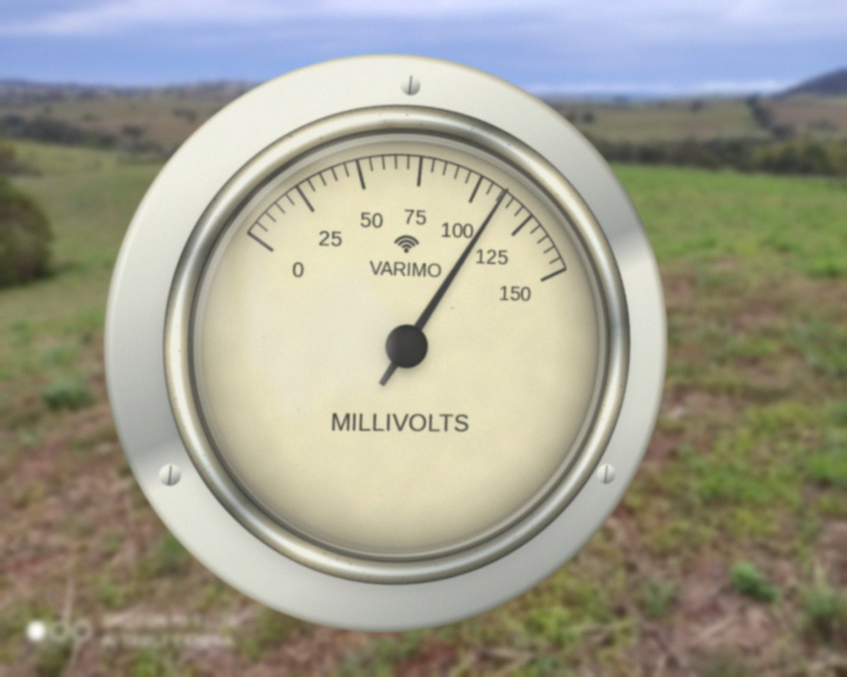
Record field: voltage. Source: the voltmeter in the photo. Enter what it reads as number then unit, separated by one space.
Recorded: 110 mV
